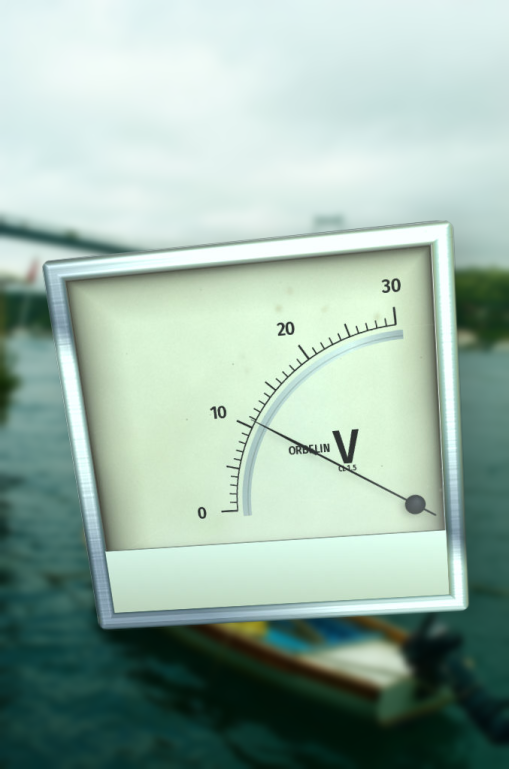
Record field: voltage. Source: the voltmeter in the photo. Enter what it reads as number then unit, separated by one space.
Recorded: 11 V
